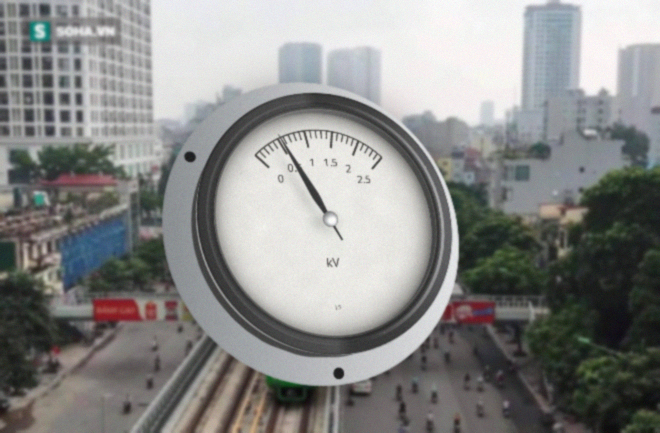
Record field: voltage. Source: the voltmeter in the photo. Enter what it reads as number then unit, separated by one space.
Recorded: 0.5 kV
